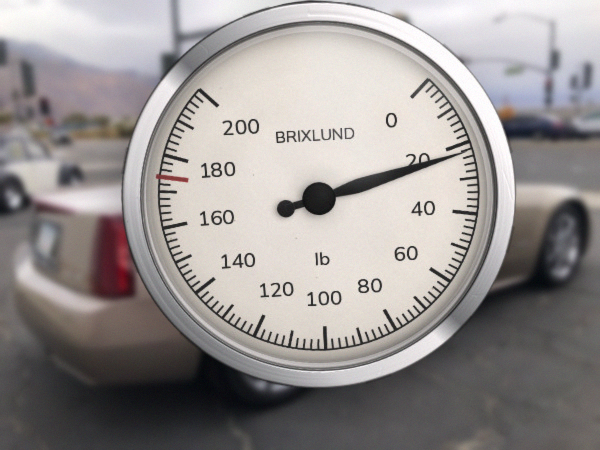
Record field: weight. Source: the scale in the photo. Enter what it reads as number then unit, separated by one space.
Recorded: 22 lb
